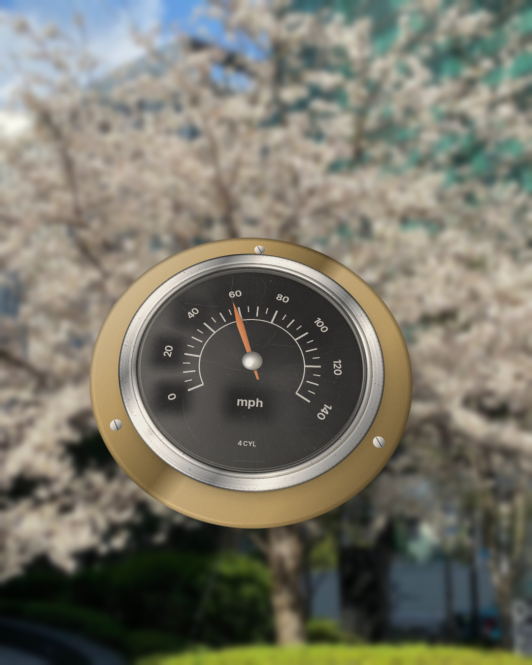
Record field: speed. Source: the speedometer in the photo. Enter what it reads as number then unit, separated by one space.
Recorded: 57.5 mph
